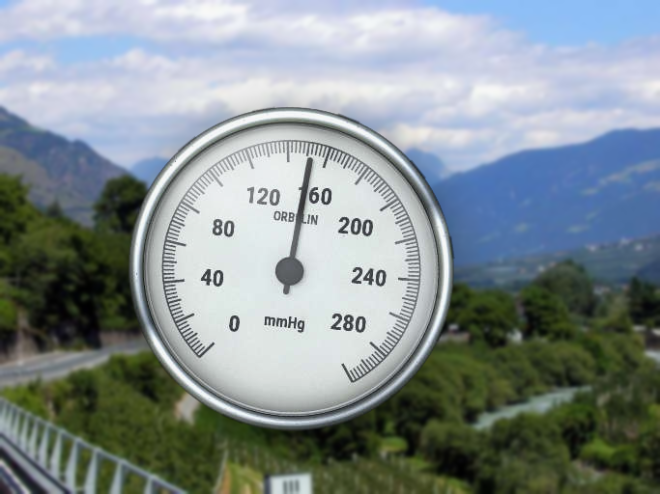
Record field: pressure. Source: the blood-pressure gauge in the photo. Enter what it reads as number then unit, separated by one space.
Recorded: 152 mmHg
